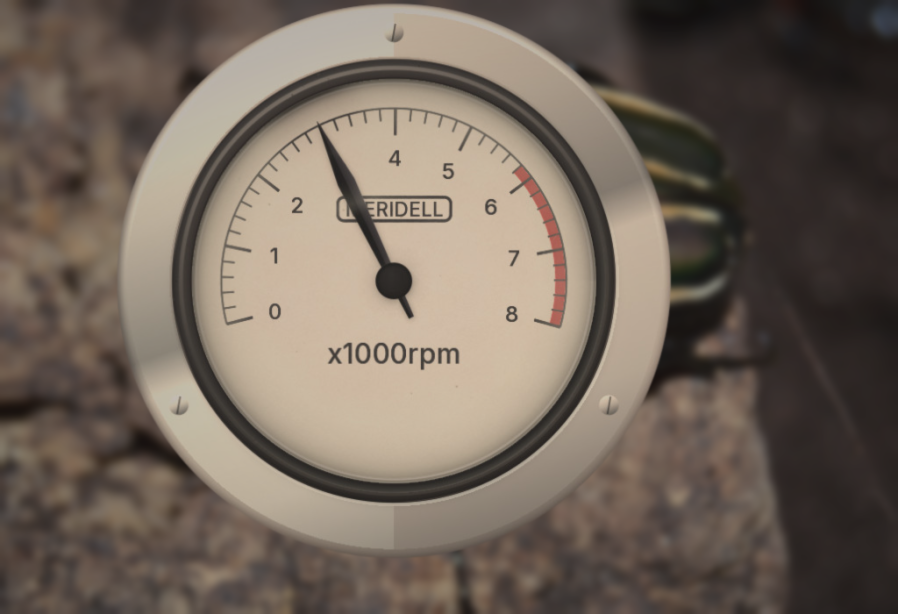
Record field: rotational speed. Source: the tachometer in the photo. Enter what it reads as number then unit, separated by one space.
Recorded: 3000 rpm
